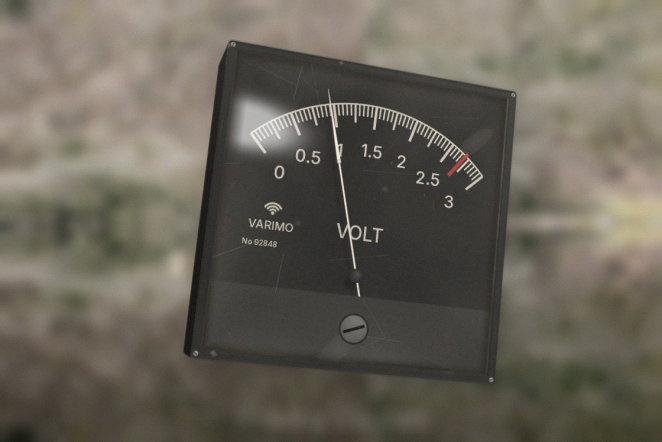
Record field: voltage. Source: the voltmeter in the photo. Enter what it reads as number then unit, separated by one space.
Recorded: 0.95 V
